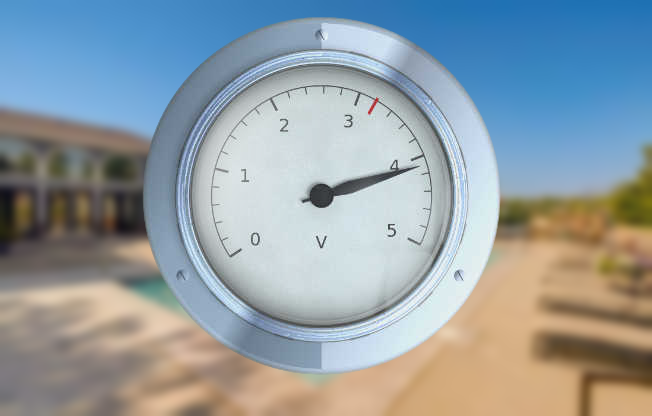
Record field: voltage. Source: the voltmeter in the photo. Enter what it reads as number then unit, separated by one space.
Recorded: 4.1 V
